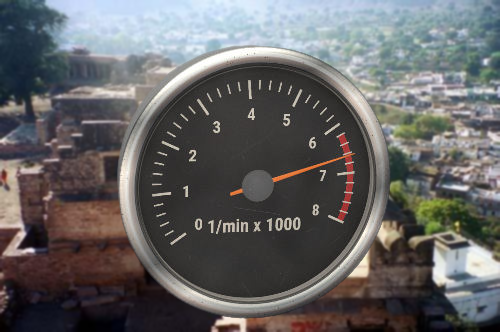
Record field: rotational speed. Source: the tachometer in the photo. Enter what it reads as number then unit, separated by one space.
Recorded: 6600 rpm
